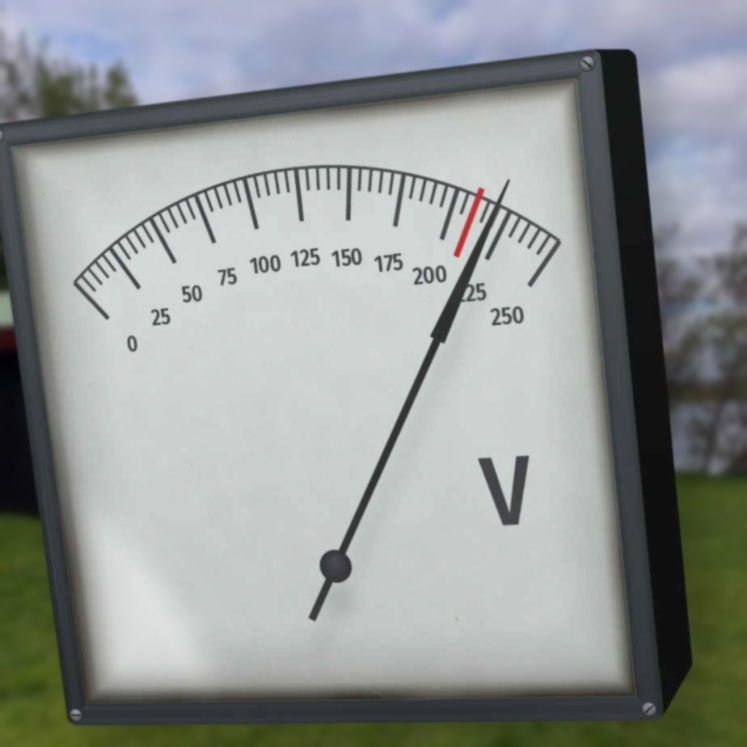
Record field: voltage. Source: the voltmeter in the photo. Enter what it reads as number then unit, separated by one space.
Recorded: 220 V
